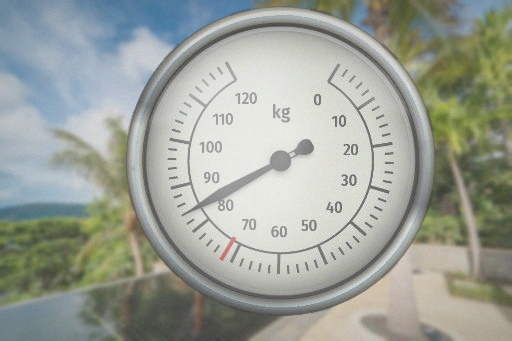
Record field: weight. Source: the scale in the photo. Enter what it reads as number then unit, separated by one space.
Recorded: 84 kg
